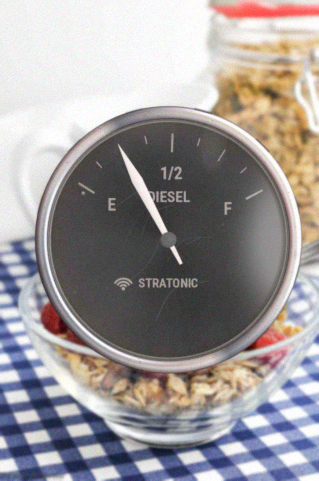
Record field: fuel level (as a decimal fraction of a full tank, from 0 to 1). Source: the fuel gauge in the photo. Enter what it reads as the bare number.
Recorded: 0.25
